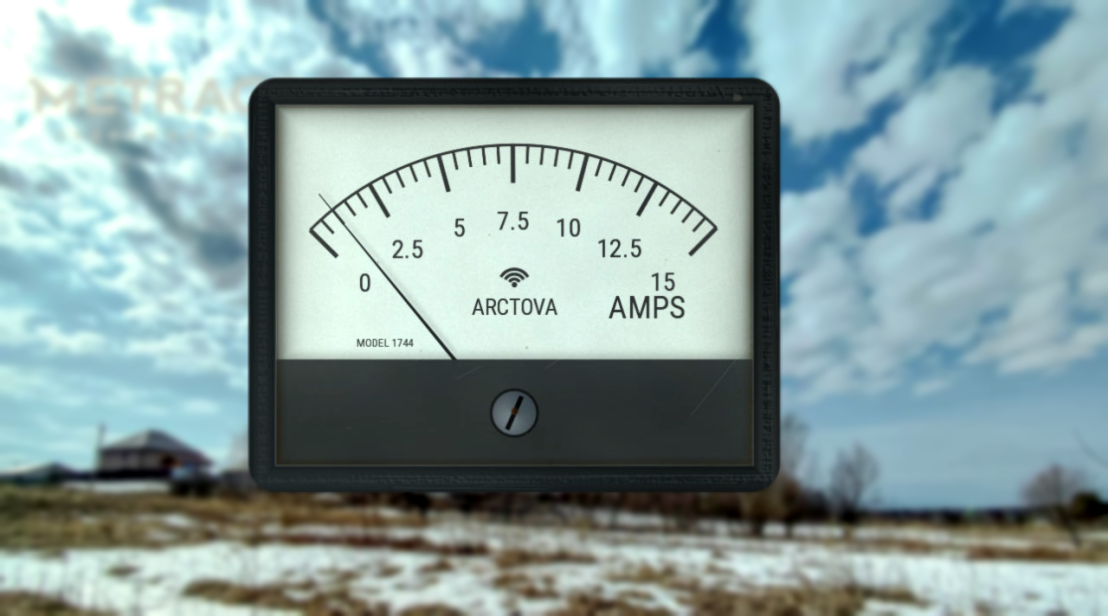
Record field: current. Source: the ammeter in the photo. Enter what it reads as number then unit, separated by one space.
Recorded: 1 A
